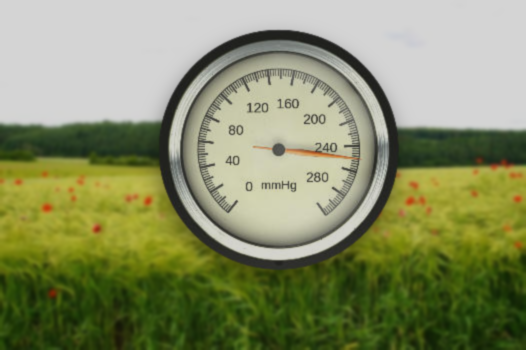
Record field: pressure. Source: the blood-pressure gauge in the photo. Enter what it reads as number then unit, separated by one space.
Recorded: 250 mmHg
